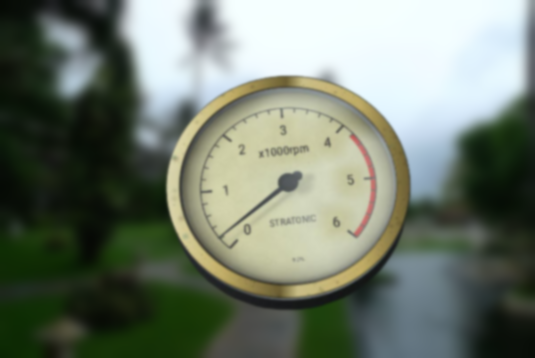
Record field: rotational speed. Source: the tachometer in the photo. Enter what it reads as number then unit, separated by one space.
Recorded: 200 rpm
